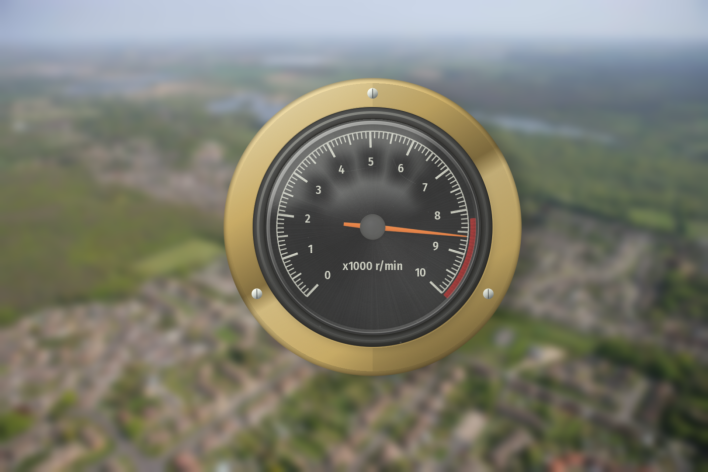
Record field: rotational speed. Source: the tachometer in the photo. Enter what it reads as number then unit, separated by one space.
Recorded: 8600 rpm
